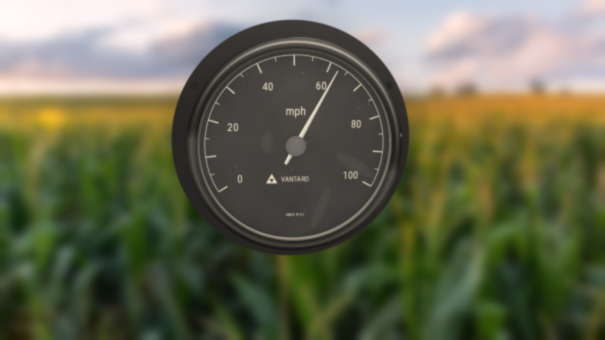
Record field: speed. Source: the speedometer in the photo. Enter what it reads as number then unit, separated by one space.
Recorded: 62.5 mph
